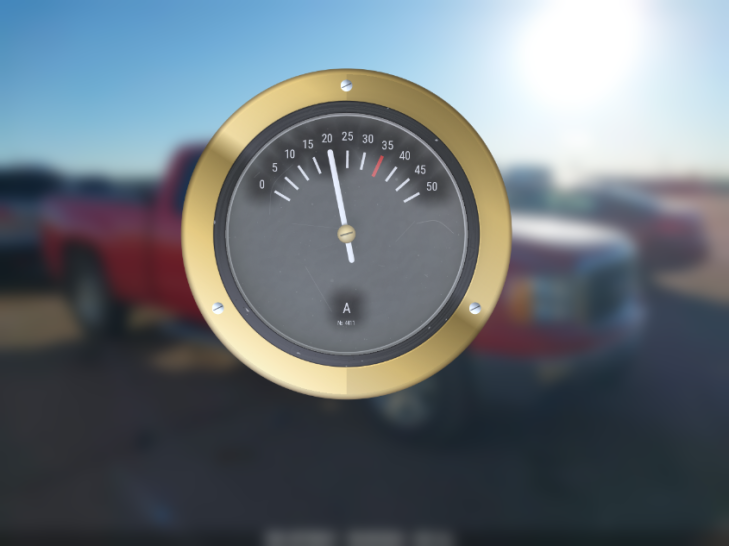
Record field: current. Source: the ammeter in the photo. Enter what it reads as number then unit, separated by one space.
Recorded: 20 A
